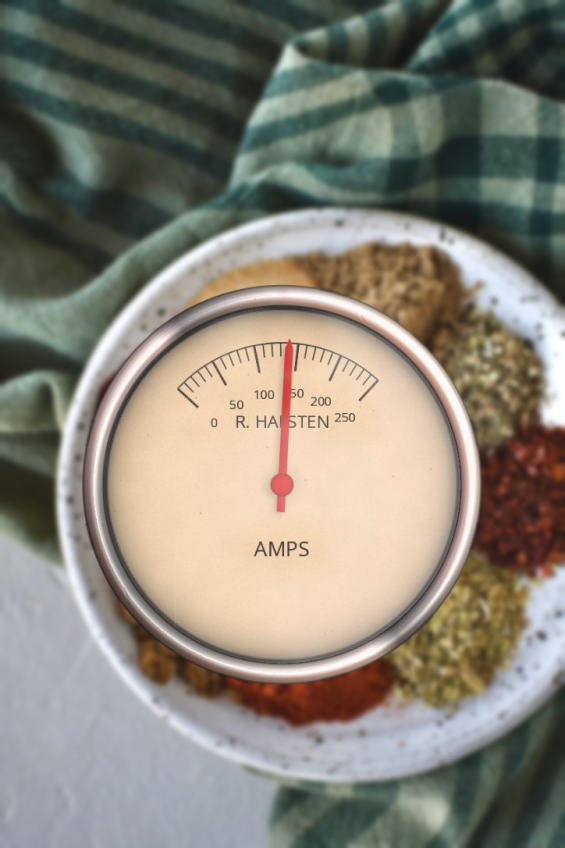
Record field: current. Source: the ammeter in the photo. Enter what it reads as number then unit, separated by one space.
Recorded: 140 A
